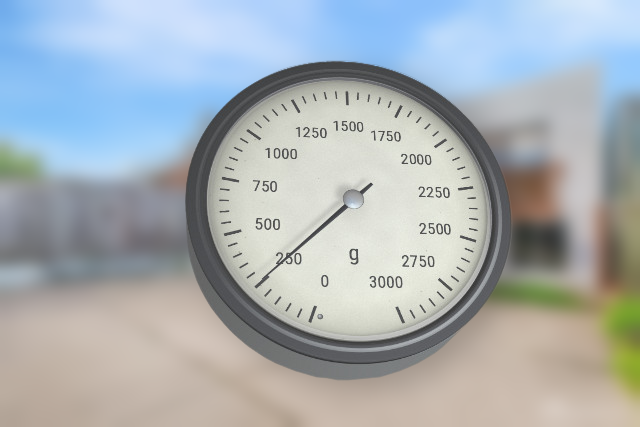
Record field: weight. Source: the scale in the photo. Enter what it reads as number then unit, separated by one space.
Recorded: 250 g
